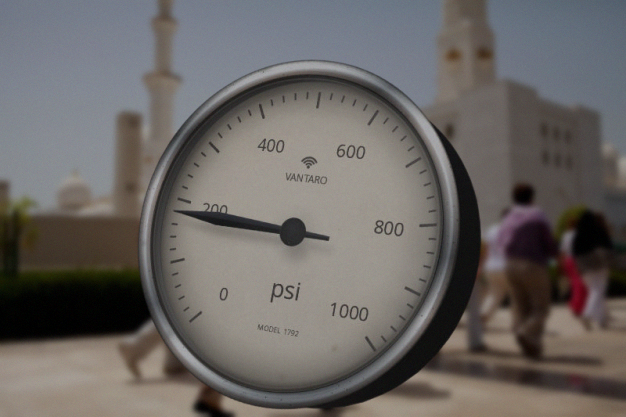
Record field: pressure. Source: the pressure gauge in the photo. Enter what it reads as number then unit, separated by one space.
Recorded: 180 psi
